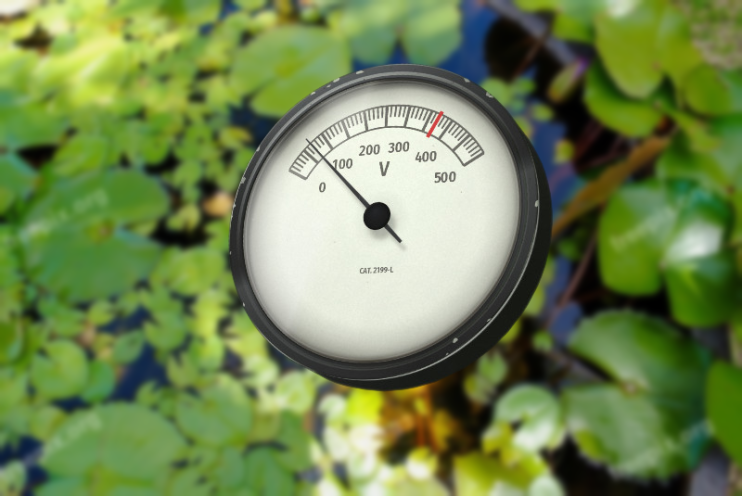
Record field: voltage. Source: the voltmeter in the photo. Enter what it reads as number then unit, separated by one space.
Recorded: 70 V
